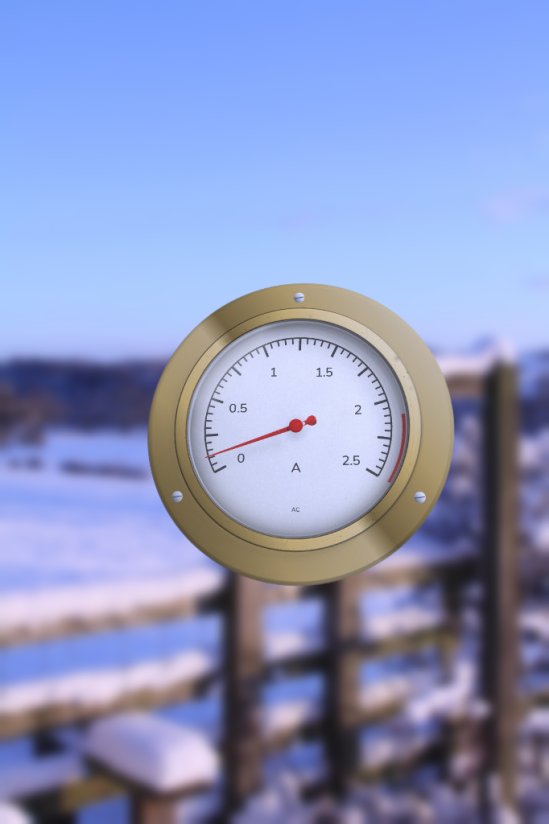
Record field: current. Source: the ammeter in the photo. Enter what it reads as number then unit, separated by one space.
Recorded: 0.1 A
